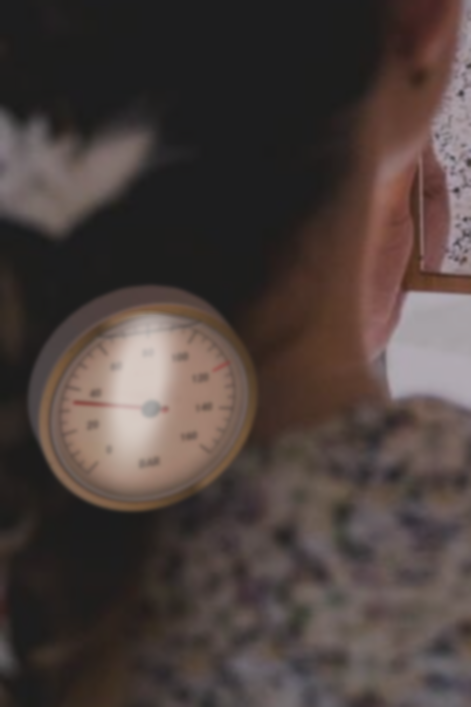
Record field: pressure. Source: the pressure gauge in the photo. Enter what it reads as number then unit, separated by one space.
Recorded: 35 bar
